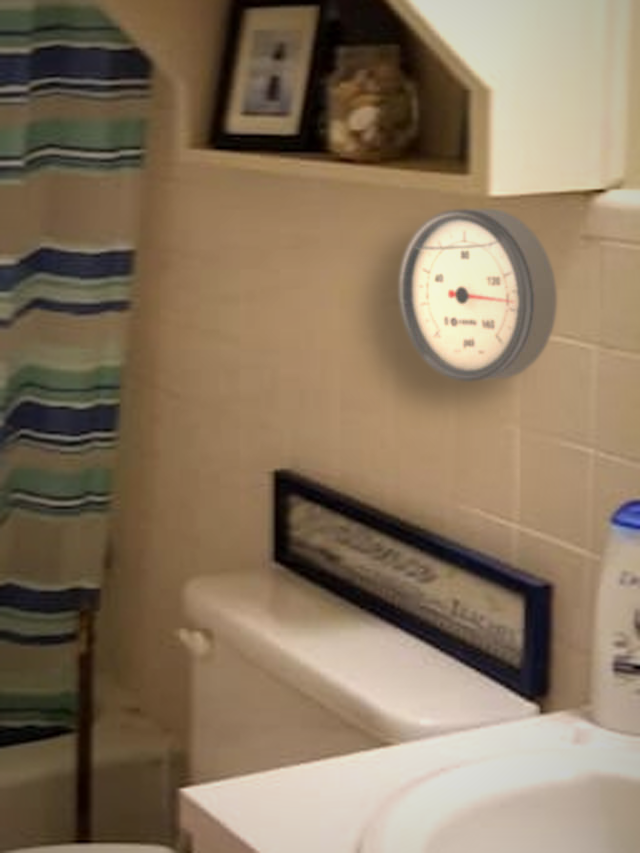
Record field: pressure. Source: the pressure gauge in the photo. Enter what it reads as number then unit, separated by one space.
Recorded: 135 psi
